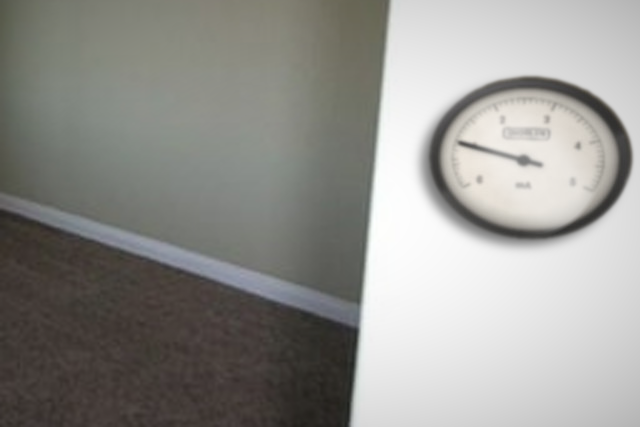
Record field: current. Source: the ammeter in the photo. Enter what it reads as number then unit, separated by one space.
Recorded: 1 mA
